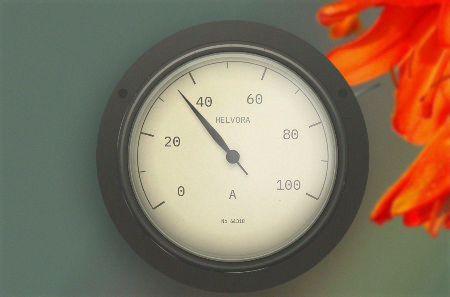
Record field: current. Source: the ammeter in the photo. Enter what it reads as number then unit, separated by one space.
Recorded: 35 A
